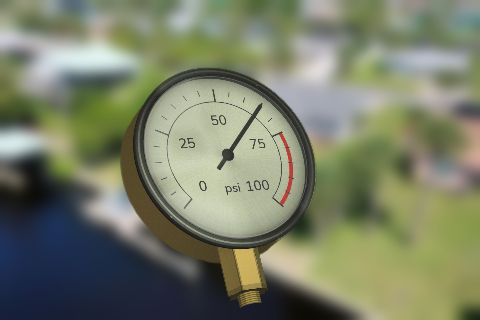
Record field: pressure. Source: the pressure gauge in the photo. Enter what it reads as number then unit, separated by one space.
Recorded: 65 psi
